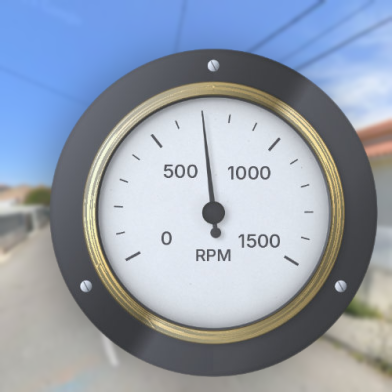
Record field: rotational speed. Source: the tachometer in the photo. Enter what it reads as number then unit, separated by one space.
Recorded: 700 rpm
